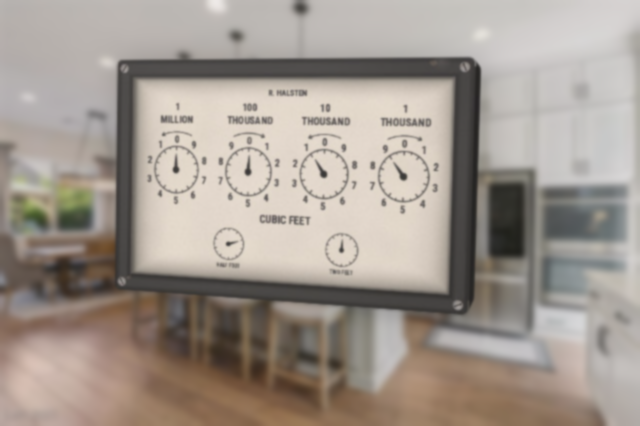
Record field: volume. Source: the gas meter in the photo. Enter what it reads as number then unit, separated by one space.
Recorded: 900 ft³
